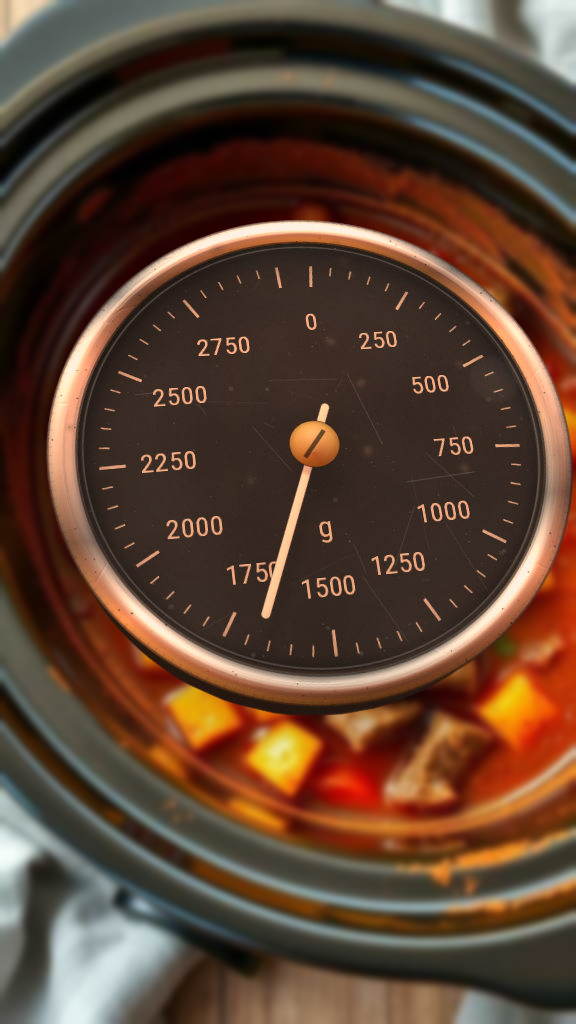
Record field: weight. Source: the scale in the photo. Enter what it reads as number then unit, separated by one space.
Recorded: 1675 g
